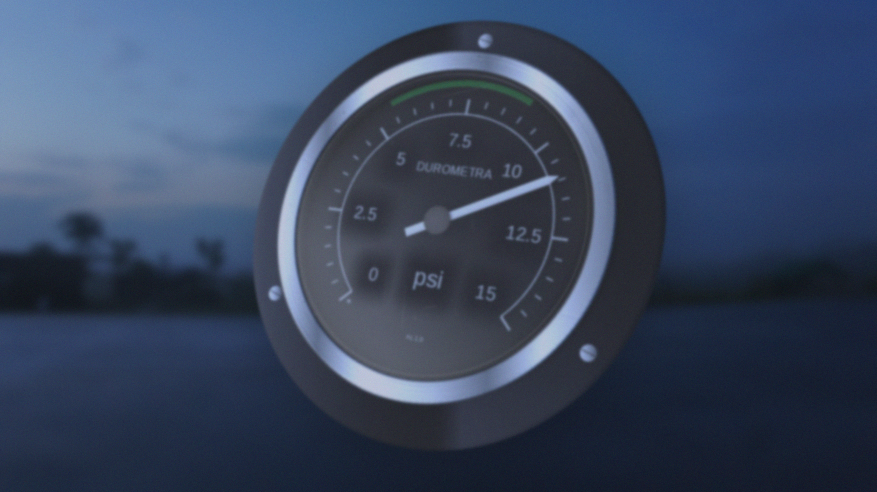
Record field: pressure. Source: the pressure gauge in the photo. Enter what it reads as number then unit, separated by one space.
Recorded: 11 psi
